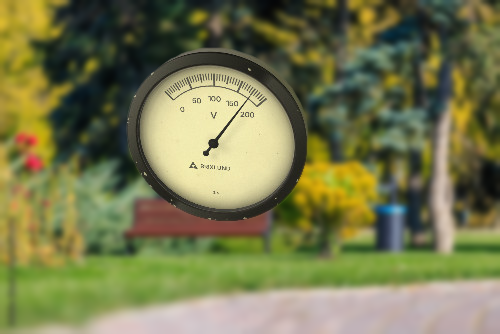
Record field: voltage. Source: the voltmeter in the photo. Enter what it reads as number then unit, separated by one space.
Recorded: 175 V
